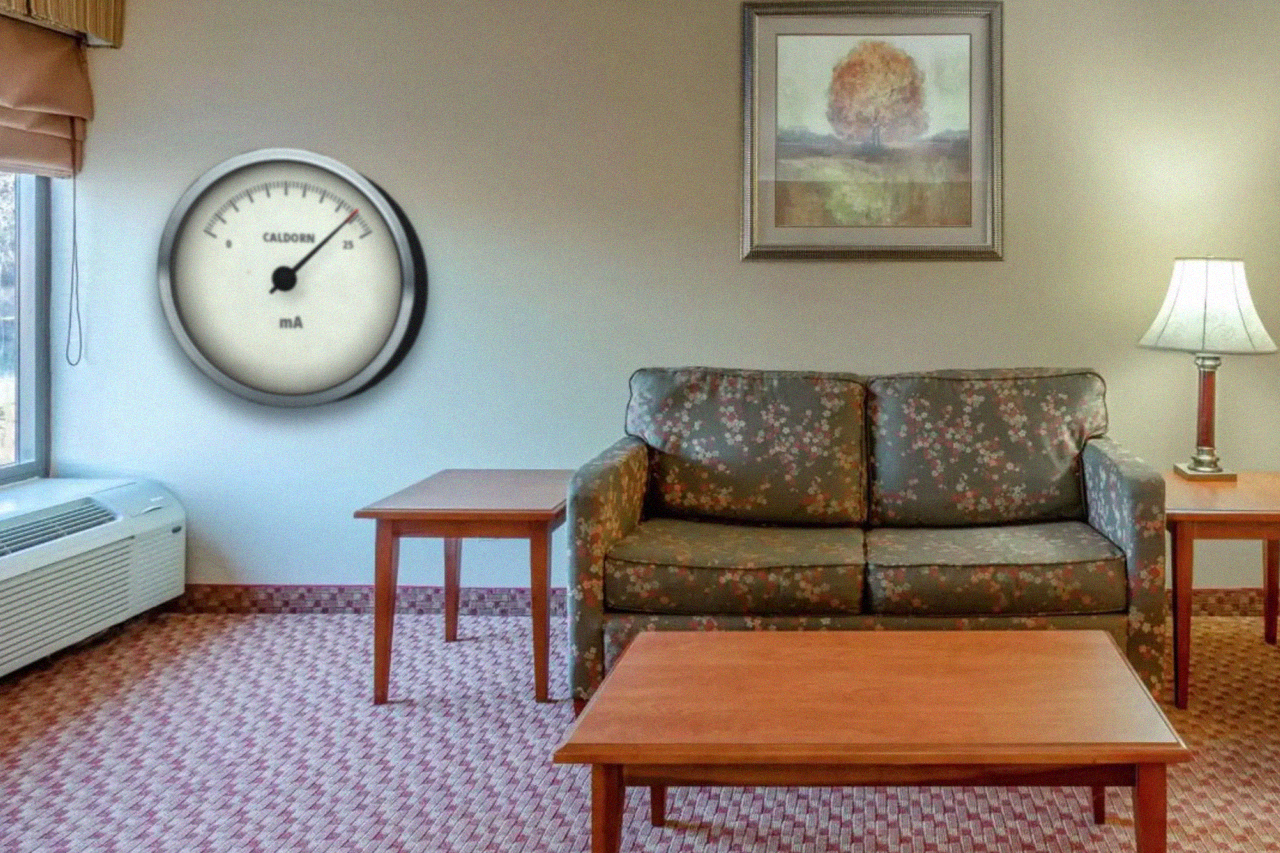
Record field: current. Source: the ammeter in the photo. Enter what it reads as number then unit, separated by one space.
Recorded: 22.5 mA
